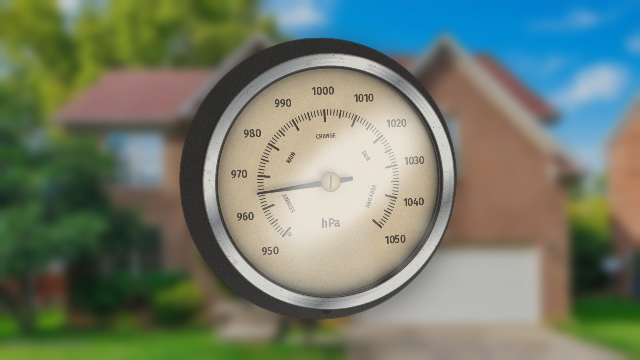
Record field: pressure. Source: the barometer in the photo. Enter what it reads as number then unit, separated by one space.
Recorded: 965 hPa
